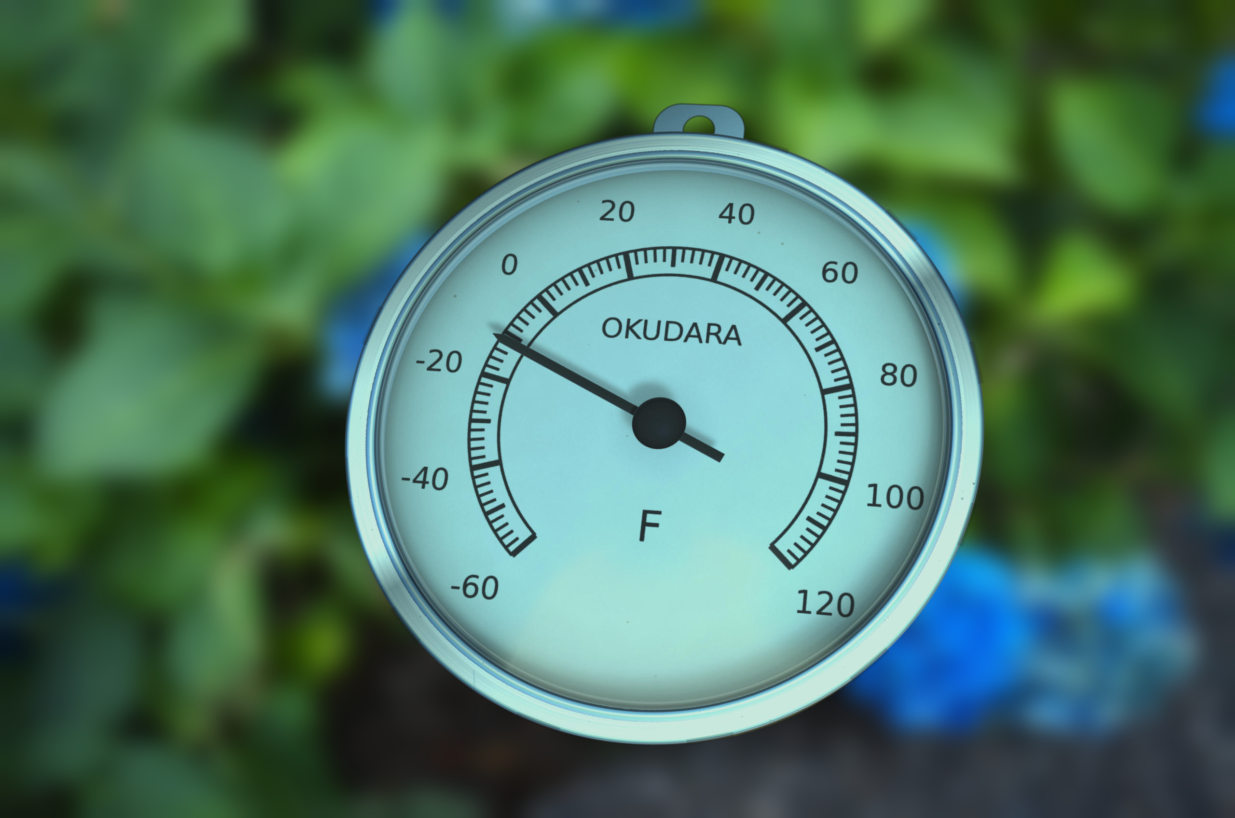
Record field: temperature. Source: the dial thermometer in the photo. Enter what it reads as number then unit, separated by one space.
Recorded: -12 °F
